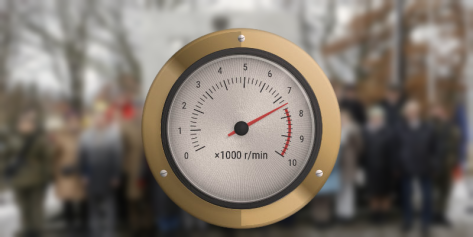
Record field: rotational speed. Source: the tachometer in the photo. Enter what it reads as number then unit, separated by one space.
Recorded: 7400 rpm
